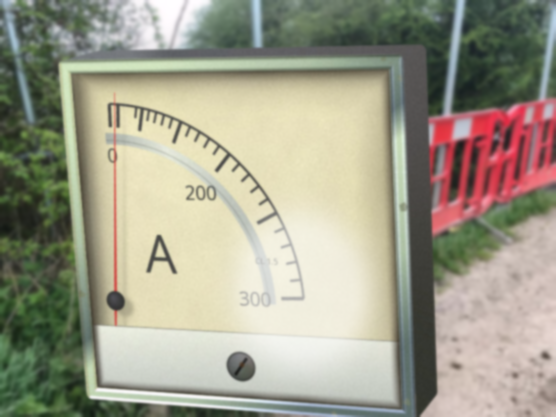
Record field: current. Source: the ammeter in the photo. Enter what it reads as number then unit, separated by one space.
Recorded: 50 A
